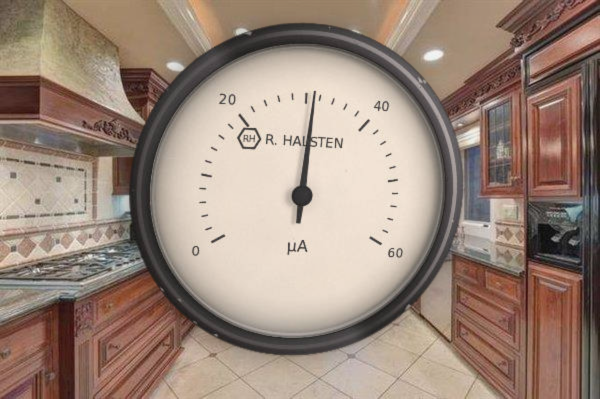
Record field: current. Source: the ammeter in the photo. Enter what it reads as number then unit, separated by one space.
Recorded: 31 µA
